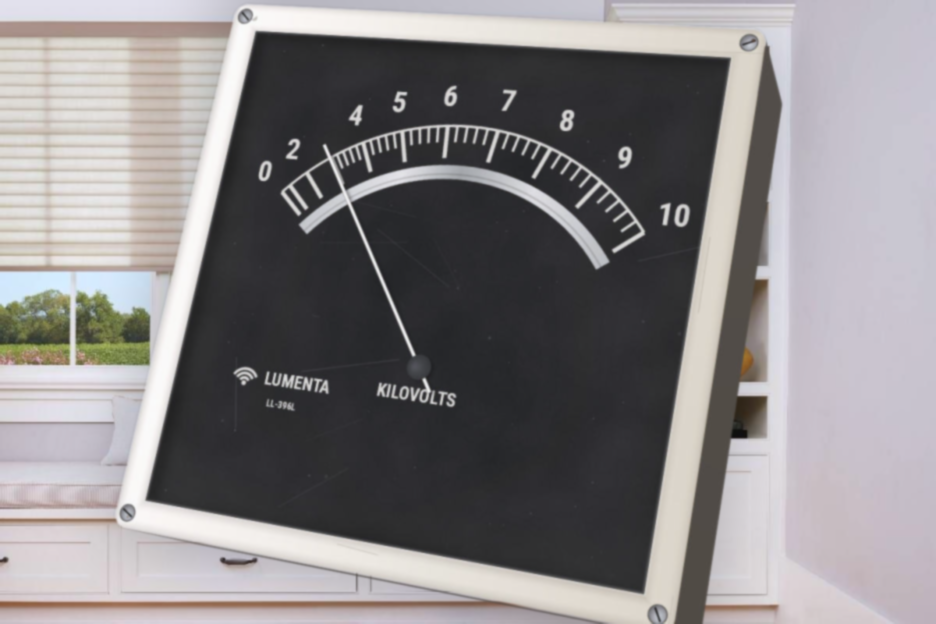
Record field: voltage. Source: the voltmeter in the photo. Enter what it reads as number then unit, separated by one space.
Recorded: 3 kV
